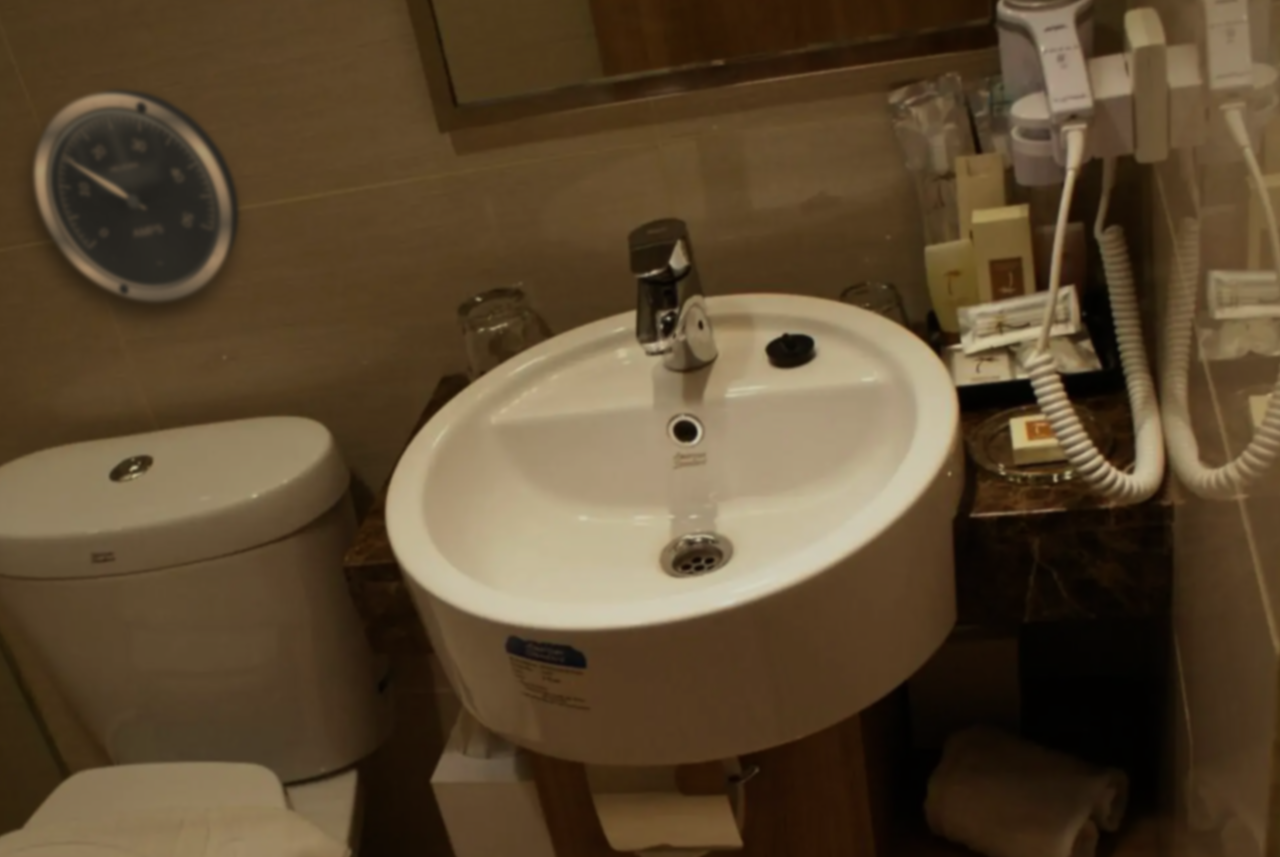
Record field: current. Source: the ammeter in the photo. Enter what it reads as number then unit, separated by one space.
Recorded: 15 A
